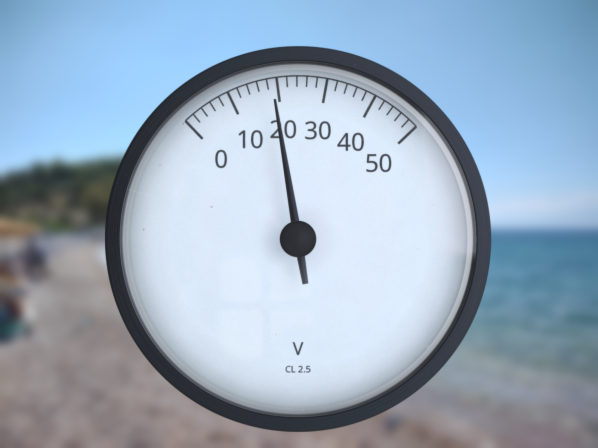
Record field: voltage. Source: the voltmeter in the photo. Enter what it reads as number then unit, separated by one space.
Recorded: 19 V
